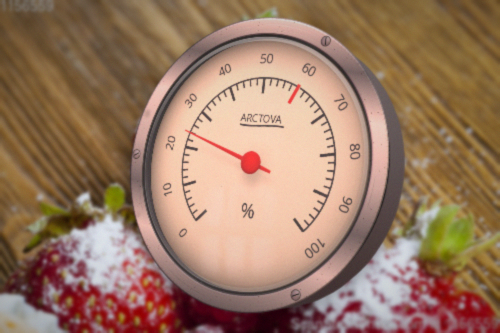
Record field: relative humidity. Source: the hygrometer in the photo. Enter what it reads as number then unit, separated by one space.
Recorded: 24 %
